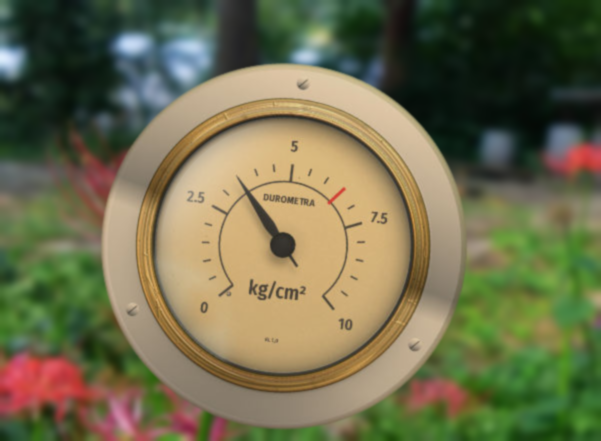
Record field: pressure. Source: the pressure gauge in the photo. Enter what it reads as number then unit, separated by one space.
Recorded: 3.5 kg/cm²
